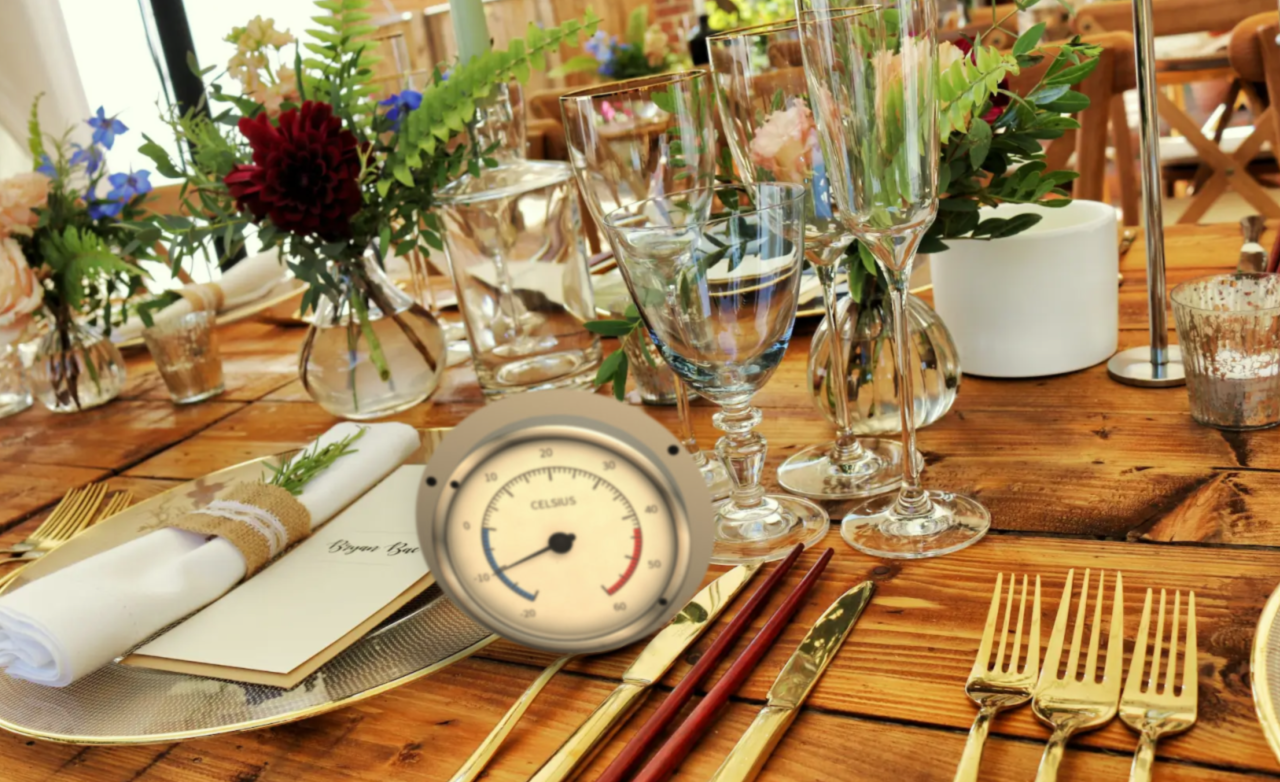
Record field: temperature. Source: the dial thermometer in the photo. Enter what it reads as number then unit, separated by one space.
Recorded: -10 °C
